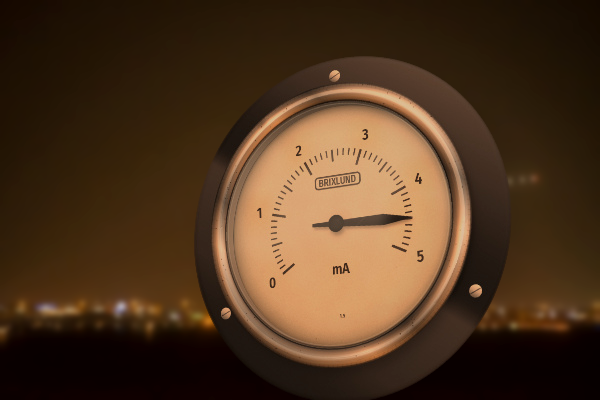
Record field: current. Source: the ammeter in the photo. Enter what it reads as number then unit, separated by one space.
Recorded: 4.5 mA
